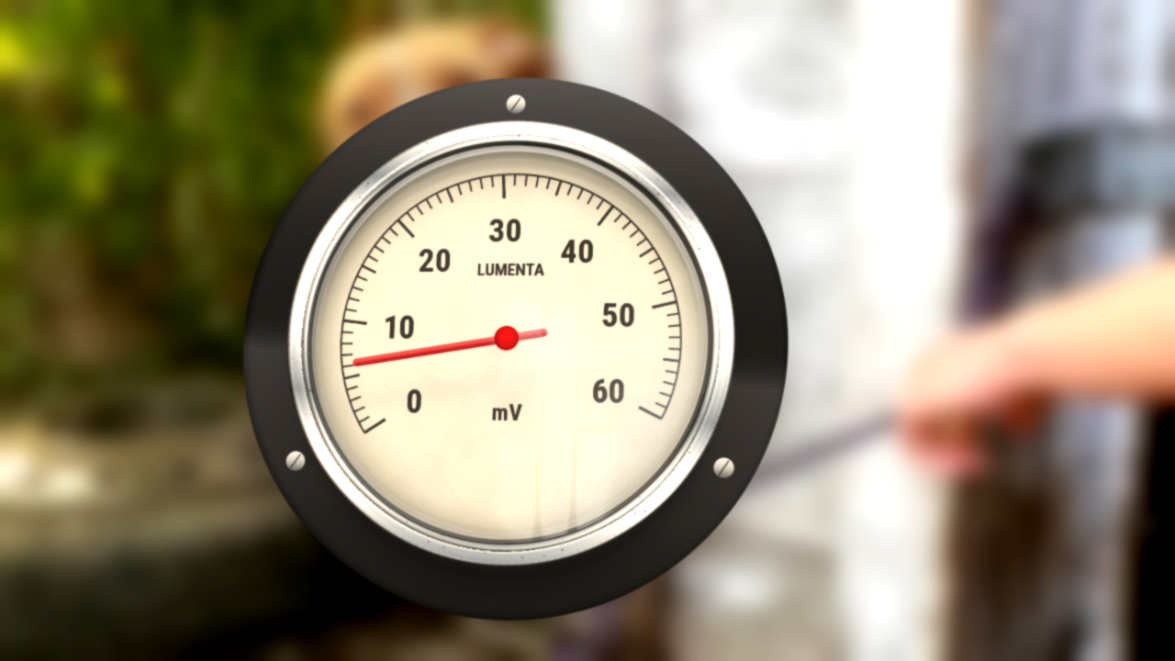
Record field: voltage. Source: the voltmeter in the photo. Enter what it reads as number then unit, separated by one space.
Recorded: 6 mV
